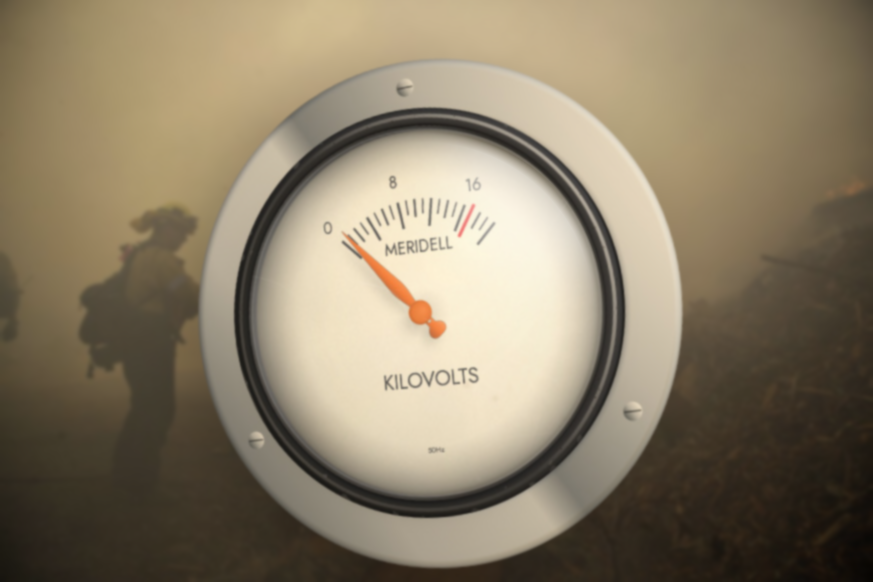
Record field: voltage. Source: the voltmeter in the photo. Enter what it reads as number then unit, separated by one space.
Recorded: 1 kV
